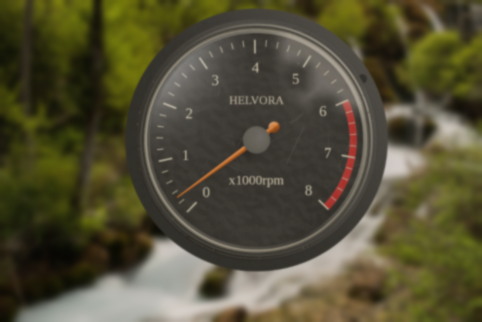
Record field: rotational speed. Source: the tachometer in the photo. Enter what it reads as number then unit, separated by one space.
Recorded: 300 rpm
